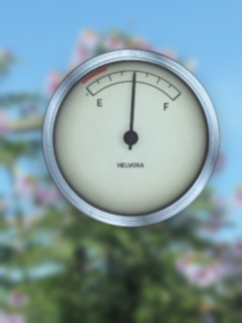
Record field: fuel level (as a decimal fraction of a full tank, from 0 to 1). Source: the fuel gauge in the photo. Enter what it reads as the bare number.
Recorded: 0.5
